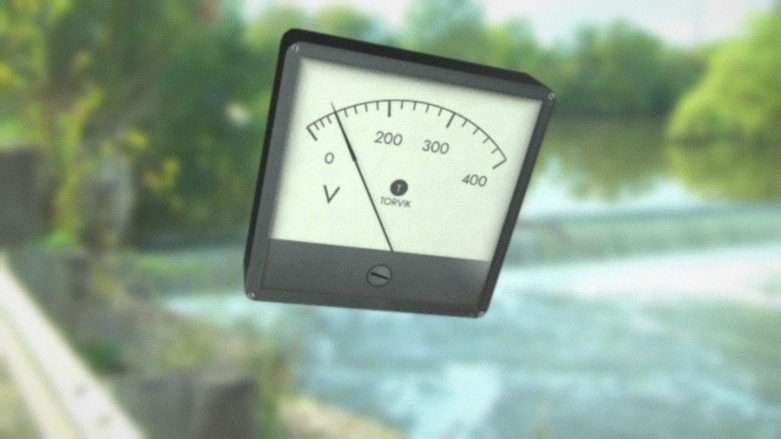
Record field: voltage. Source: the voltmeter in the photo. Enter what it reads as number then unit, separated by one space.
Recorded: 100 V
